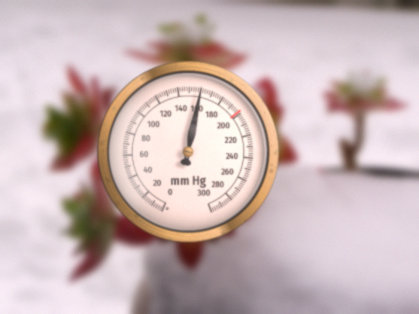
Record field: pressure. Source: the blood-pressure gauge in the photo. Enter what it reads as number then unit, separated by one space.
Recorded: 160 mmHg
